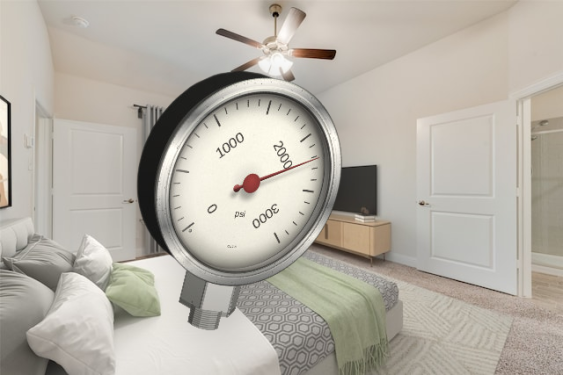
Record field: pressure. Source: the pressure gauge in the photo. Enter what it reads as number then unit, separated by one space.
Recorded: 2200 psi
